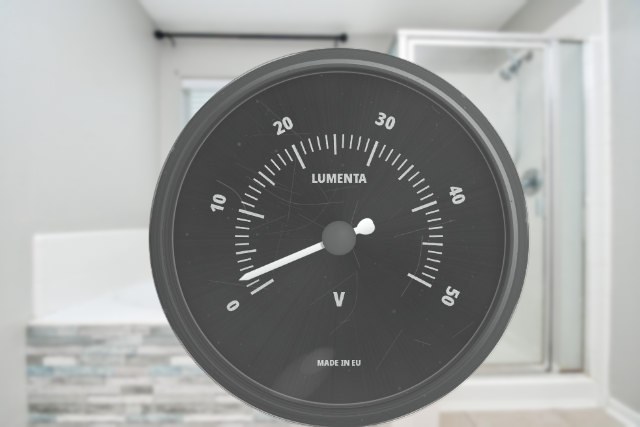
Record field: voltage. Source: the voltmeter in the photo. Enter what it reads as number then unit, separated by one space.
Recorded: 2 V
